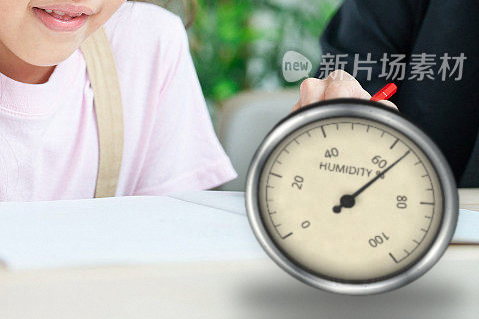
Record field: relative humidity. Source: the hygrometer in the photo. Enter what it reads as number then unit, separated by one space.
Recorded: 64 %
